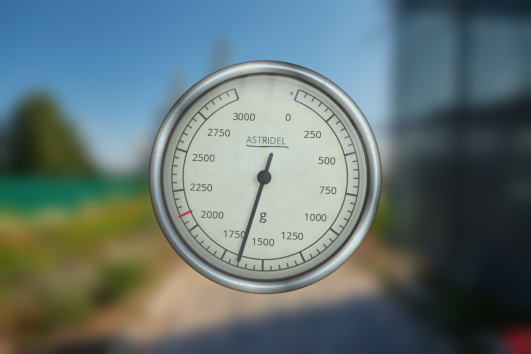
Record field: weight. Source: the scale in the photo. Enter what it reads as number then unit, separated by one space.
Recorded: 1650 g
